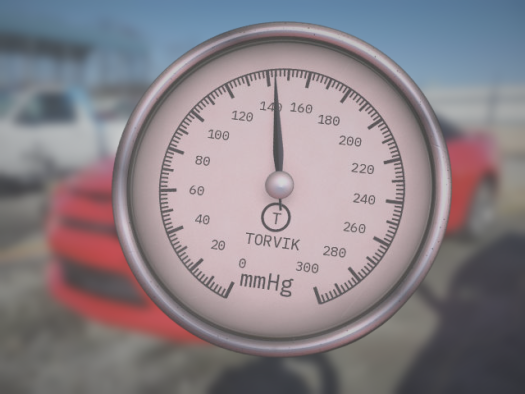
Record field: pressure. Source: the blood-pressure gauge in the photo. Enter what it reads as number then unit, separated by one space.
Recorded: 144 mmHg
